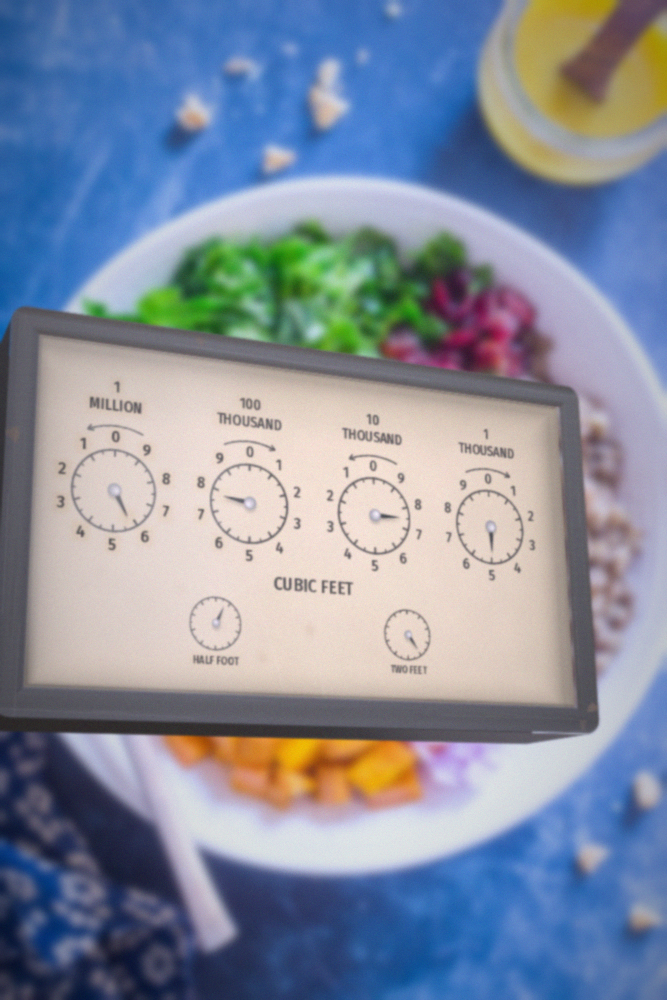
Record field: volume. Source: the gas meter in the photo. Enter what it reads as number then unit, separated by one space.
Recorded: 577500 ft³
